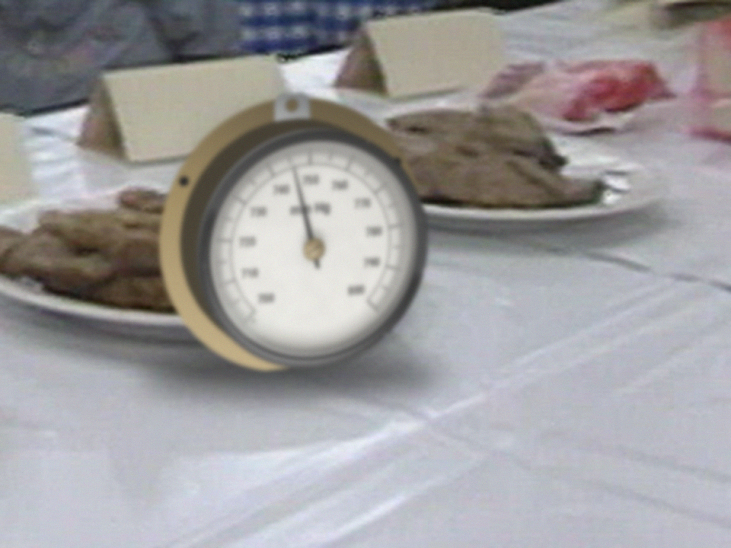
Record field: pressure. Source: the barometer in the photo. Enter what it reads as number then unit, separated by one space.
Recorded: 745 mmHg
